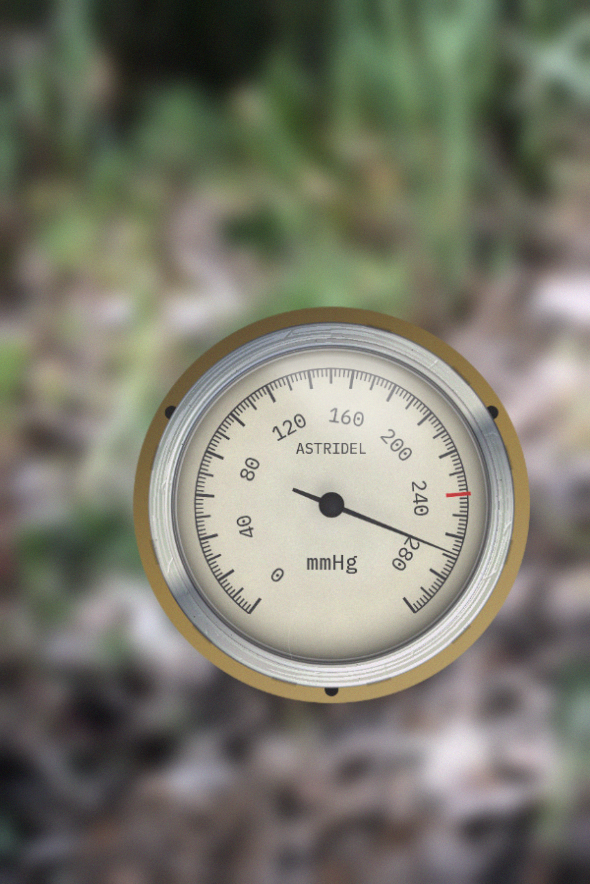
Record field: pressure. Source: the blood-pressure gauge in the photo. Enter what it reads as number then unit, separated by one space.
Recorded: 268 mmHg
